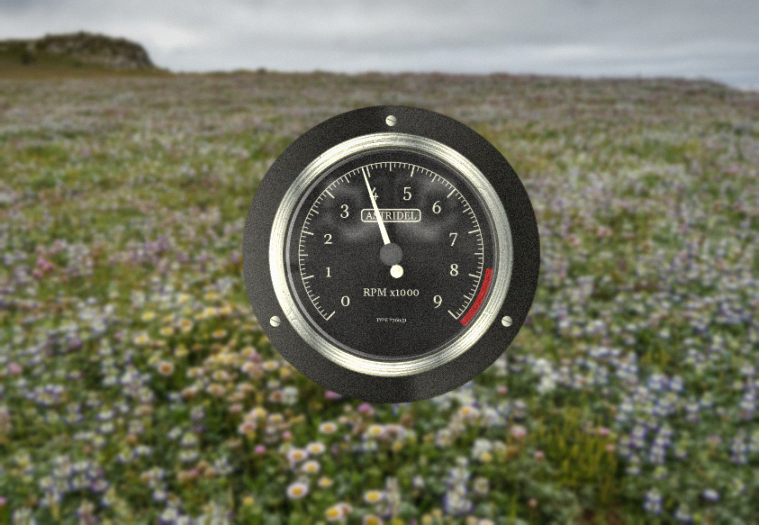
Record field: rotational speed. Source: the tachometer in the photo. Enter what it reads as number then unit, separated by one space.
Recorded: 3900 rpm
